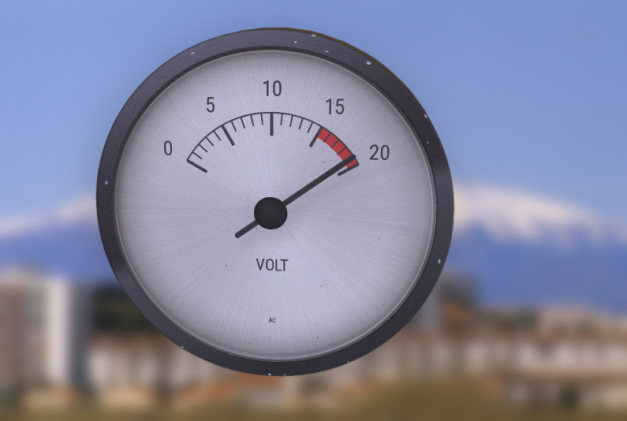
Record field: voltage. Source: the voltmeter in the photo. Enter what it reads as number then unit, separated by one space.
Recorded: 19 V
